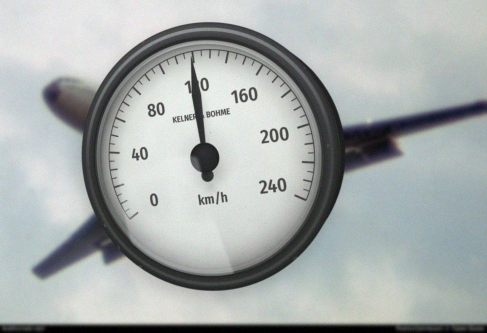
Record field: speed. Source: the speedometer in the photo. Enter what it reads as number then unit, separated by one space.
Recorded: 120 km/h
